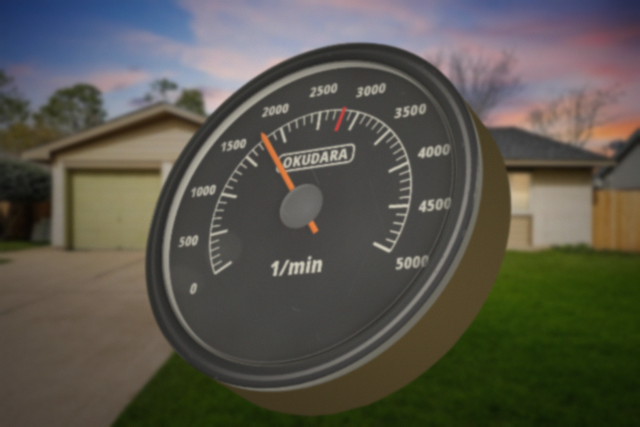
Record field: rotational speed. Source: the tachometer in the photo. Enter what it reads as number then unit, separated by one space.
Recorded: 1800 rpm
